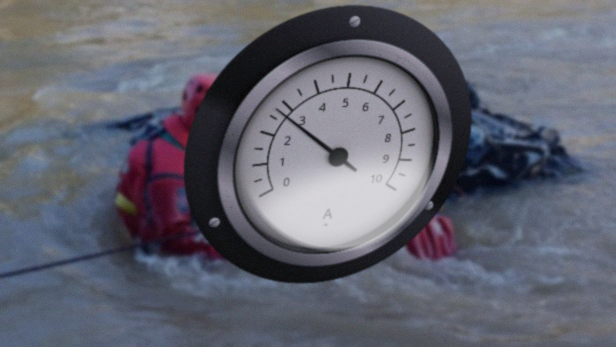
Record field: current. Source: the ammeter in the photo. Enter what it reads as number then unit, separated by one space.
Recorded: 2.75 A
